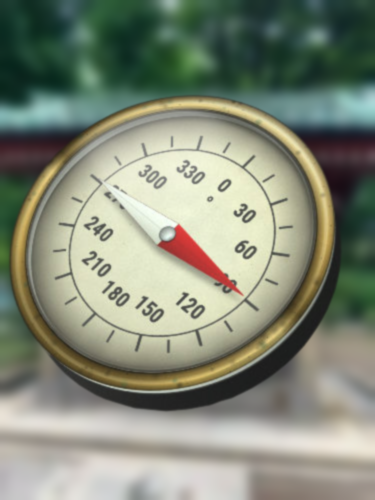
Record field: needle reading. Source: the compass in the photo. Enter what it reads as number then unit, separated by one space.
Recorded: 90 °
